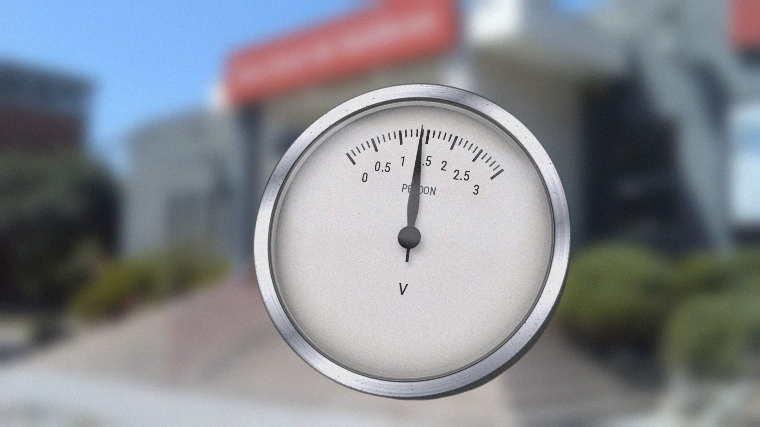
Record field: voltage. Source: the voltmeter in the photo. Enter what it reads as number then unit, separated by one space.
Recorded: 1.4 V
